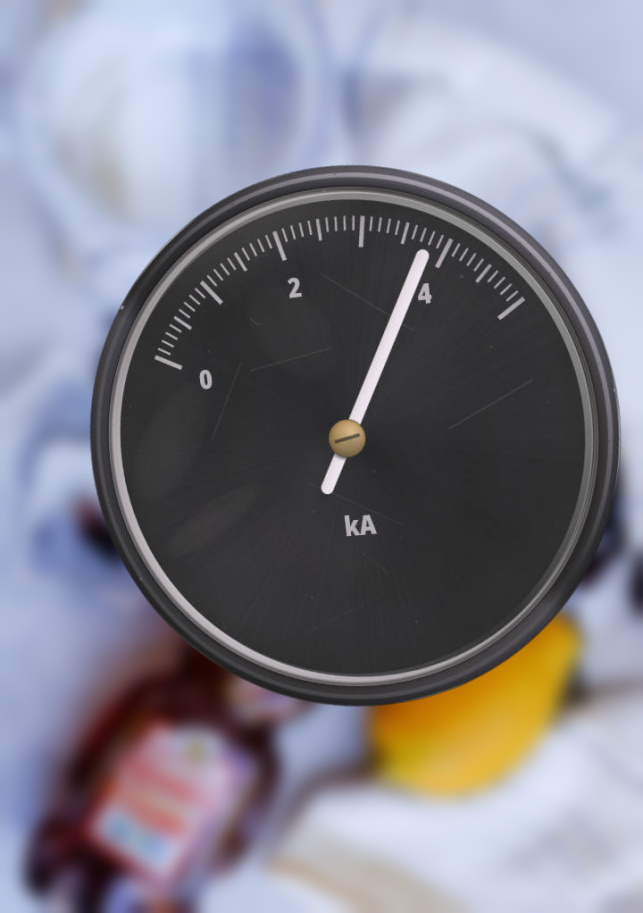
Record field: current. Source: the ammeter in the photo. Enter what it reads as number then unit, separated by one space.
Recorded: 3.8 kA
